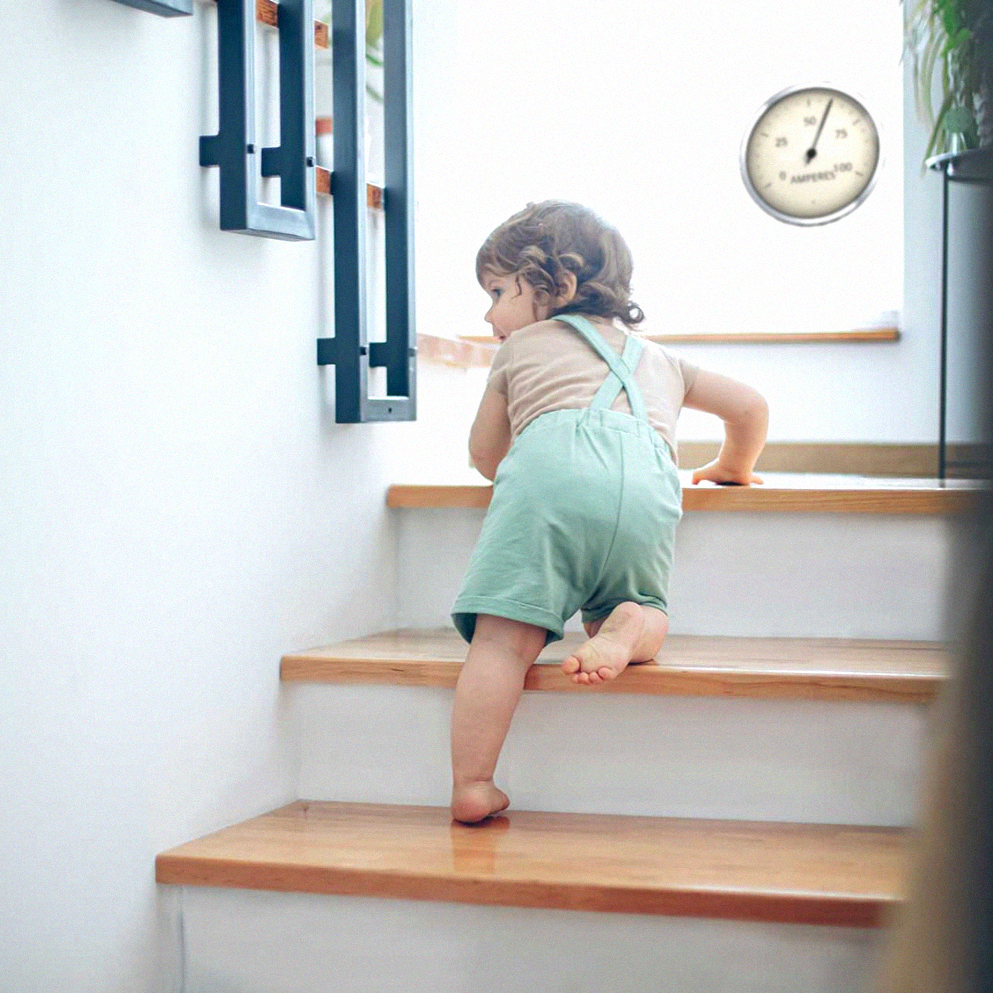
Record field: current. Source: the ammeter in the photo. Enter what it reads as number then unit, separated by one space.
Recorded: 60 A
